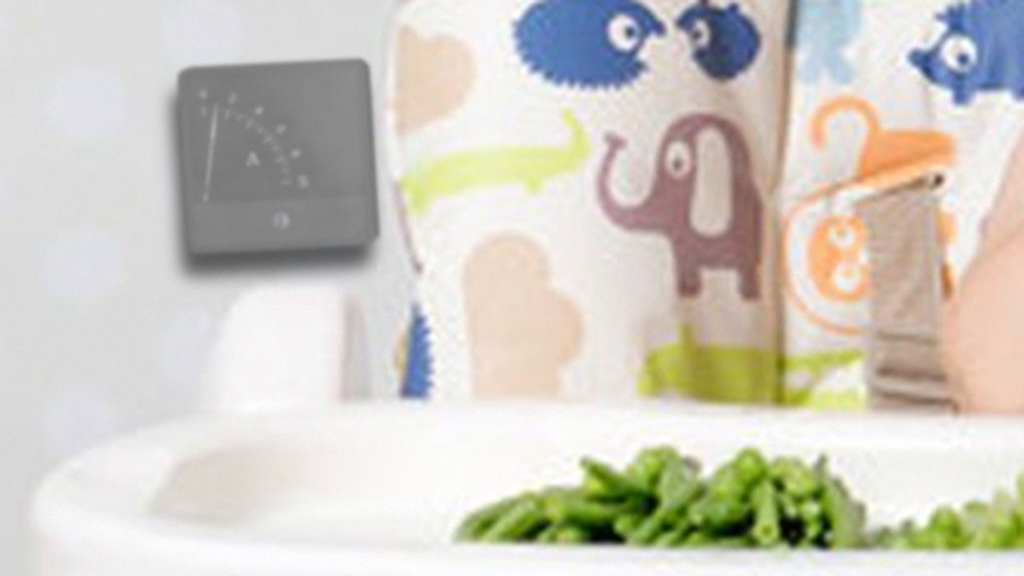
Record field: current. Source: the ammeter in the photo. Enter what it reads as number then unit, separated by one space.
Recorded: 1 A
